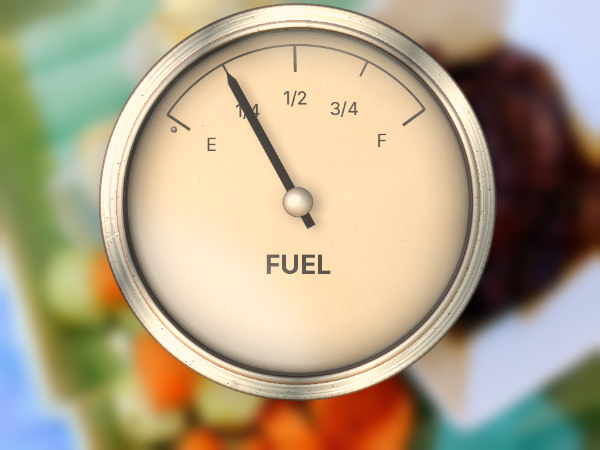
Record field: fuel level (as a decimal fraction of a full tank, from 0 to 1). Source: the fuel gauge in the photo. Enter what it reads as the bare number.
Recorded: 0.25
